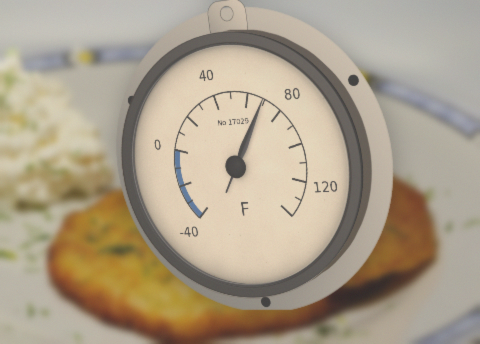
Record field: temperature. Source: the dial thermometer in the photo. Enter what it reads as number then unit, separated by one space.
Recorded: 70 °F
